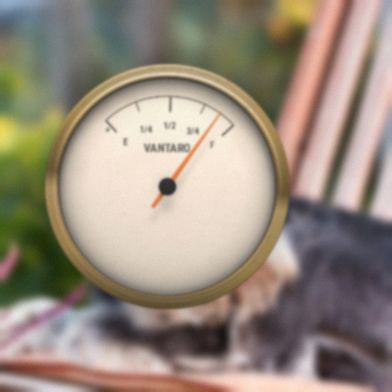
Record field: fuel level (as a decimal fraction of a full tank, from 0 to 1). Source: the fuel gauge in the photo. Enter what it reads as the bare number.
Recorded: 0.875
